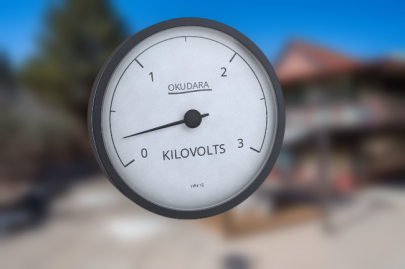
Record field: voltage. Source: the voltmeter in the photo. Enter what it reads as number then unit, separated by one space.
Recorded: 0.25 kV
